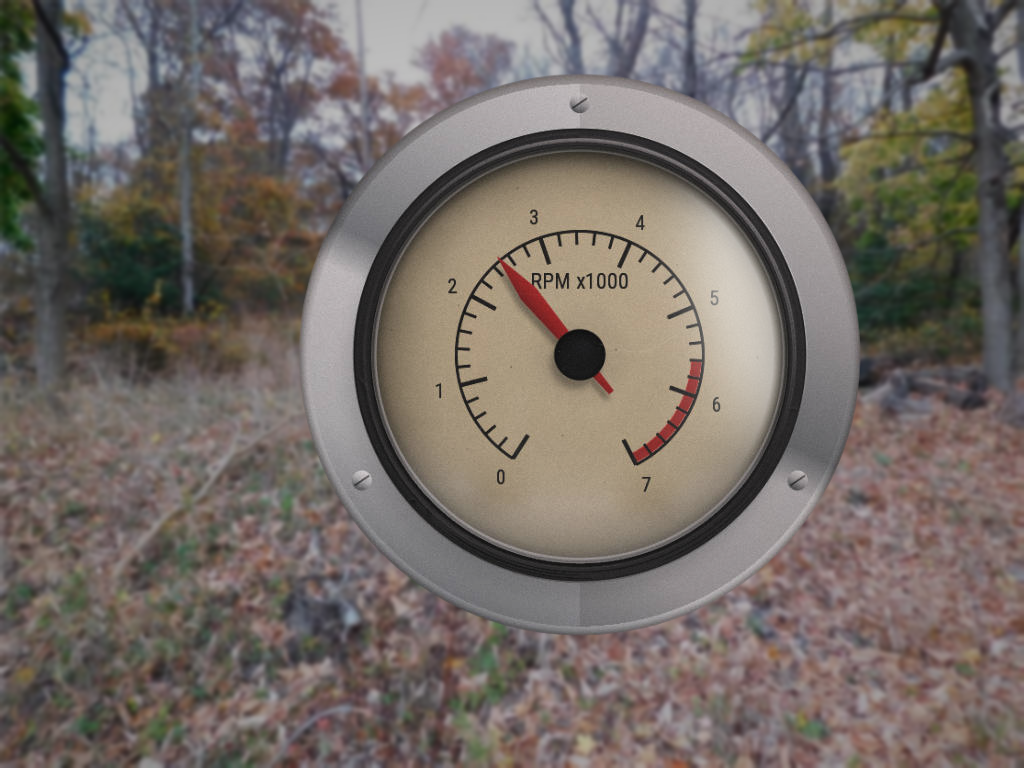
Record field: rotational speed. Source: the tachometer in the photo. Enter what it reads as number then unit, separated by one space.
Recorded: 2500 rpm
